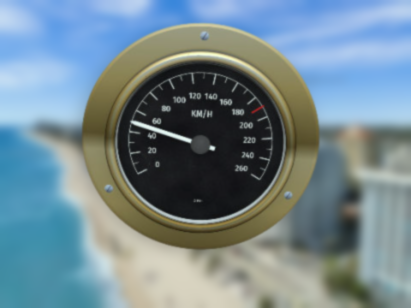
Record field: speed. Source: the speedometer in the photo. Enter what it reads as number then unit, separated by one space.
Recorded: 50 km/h
